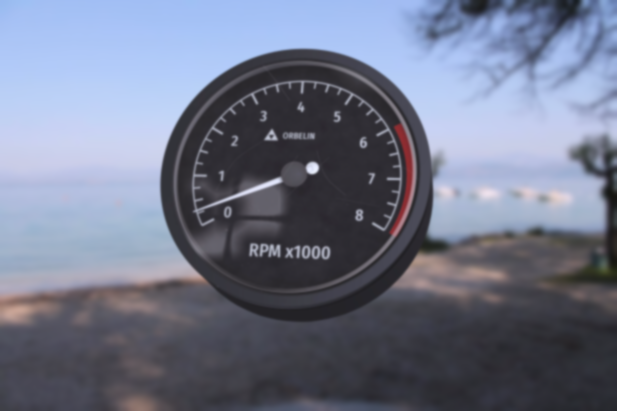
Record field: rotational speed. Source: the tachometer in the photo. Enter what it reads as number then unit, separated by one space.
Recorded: 250 rpm
